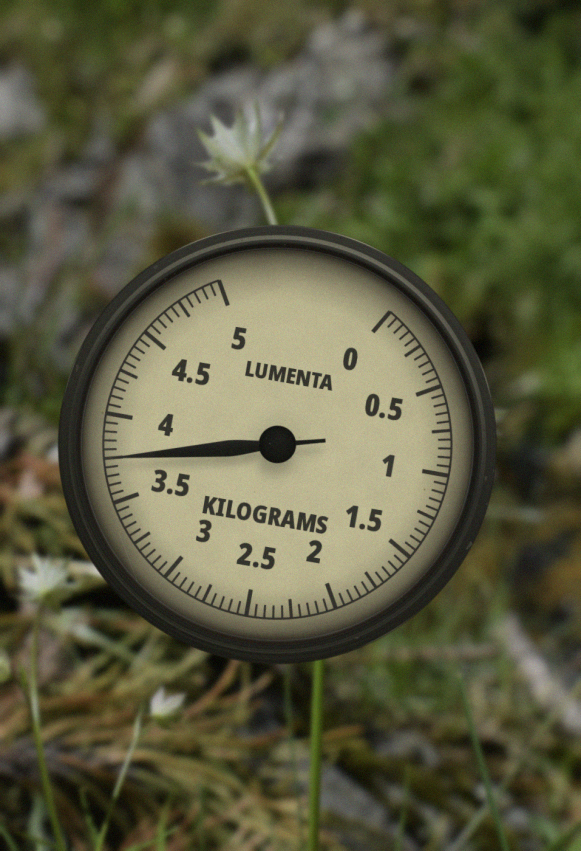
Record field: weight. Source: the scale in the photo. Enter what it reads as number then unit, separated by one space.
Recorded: 3.75 kg
